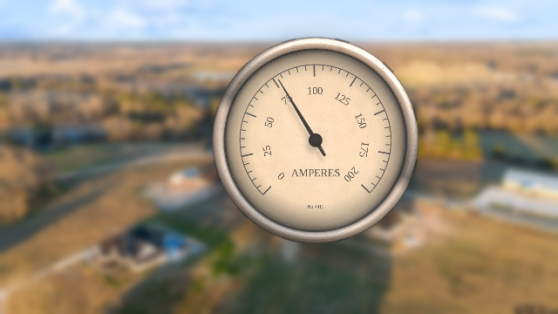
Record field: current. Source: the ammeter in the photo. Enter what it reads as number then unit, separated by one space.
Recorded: 77.5 A
